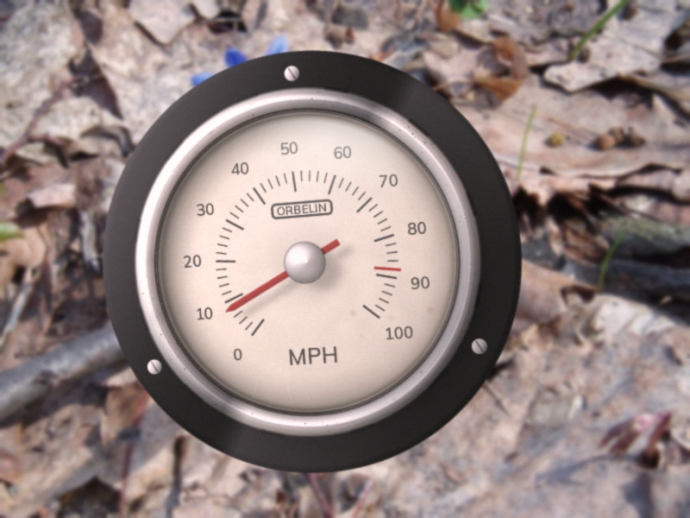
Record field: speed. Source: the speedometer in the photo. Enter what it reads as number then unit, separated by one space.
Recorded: 8 mph
